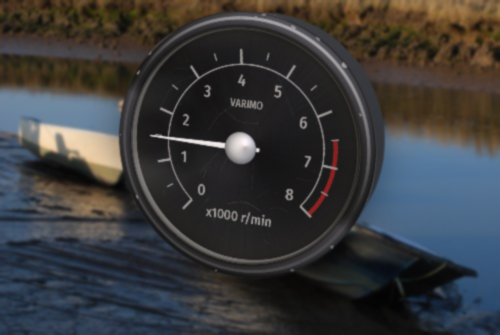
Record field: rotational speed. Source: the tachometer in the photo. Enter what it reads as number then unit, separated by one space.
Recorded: 1500 rpm
